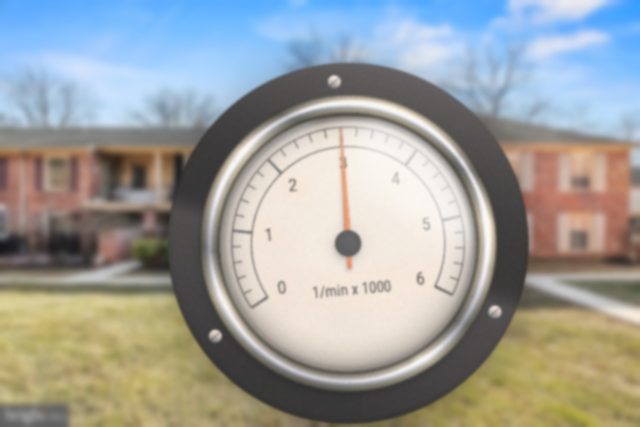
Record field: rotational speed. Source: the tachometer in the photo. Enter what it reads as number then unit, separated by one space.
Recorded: 3000 rpm
